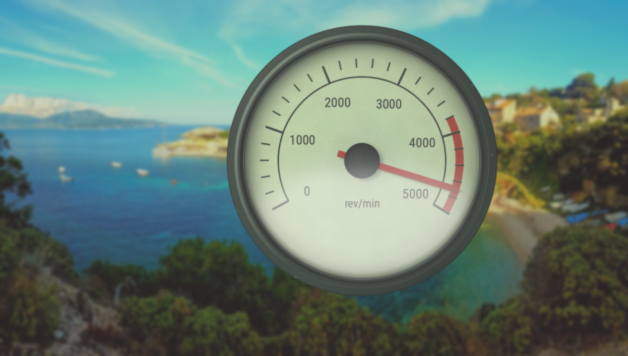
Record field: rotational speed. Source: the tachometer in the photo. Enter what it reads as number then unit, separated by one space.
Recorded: 4700 rpm
